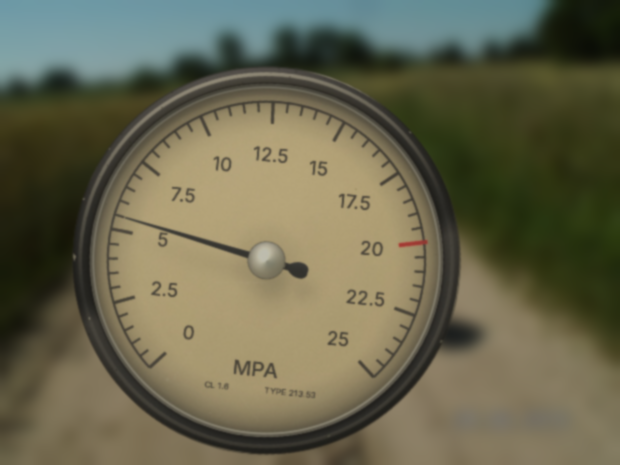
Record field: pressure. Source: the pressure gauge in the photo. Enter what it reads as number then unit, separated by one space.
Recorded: 5.5 MPa
